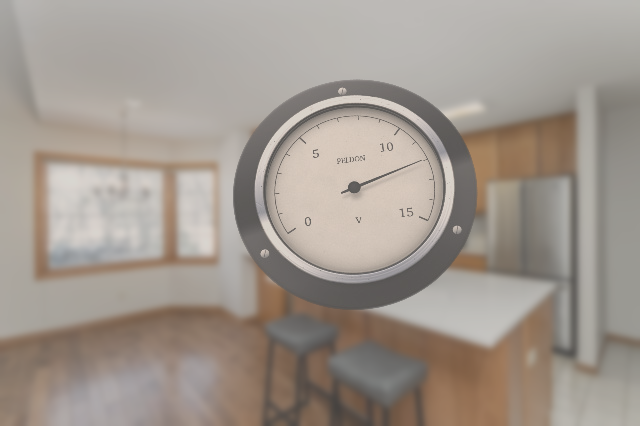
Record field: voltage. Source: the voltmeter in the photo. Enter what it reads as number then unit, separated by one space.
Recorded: 12 V
